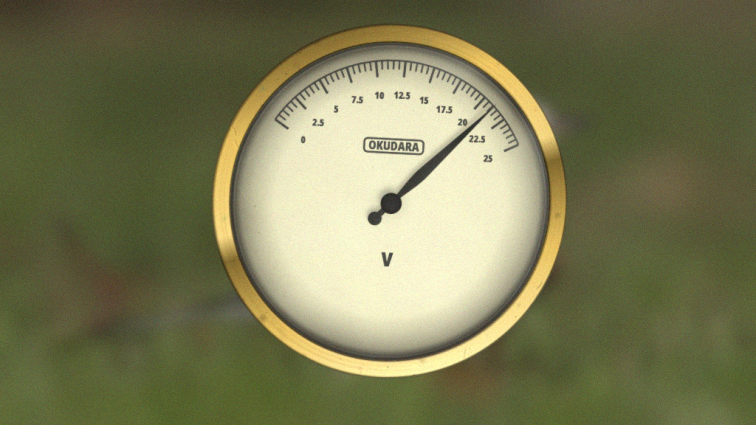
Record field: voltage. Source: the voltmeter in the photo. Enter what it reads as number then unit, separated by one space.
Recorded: 21 V
